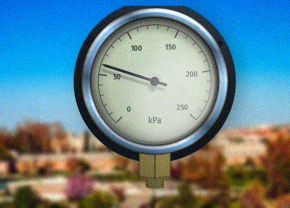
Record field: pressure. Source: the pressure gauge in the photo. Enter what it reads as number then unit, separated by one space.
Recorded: 60 kPa
